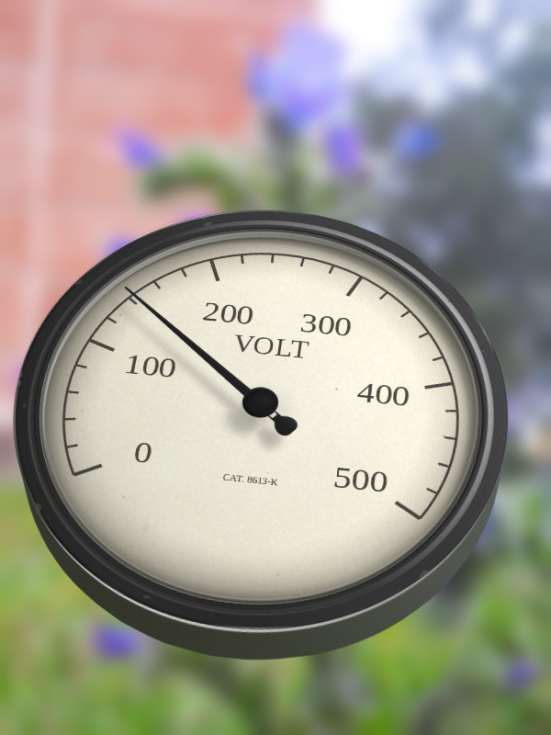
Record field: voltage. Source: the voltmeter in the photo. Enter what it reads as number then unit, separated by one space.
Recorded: 140 V
